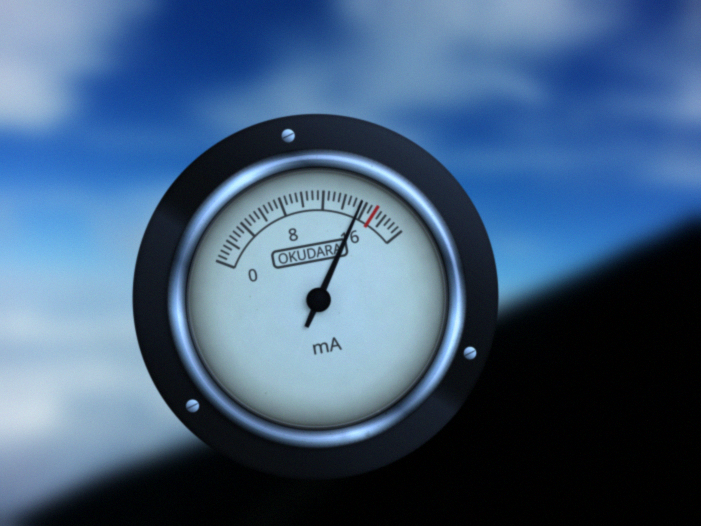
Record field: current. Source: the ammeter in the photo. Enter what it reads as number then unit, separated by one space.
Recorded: 15.5 mA
